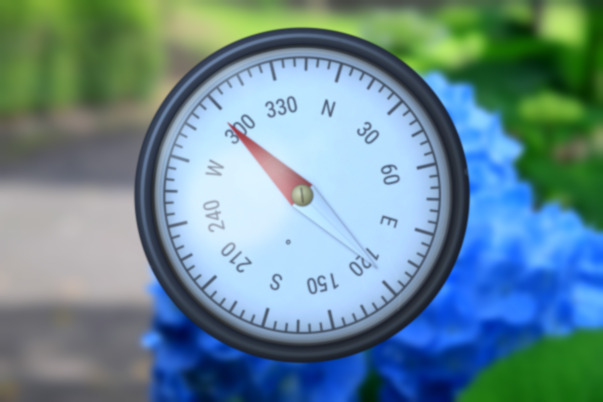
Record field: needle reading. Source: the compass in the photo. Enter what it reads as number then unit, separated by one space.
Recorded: 297.5 °
